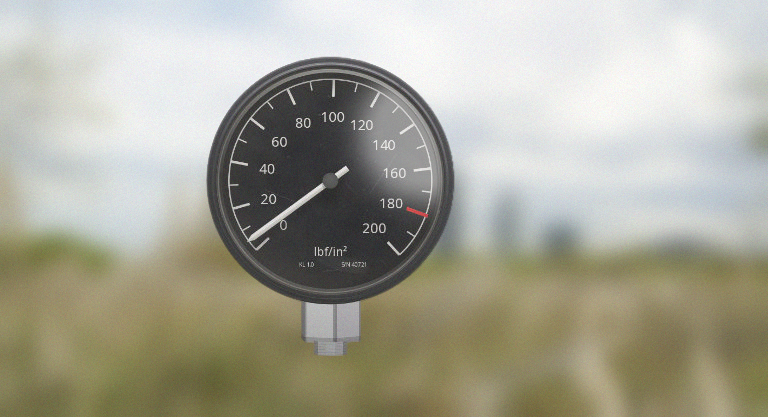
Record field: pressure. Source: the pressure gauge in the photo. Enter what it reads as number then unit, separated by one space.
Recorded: 5 psi
